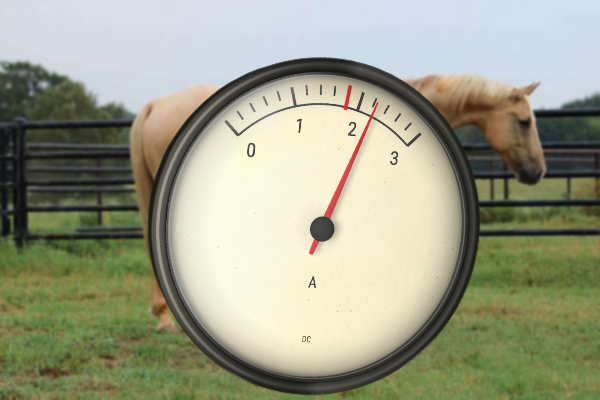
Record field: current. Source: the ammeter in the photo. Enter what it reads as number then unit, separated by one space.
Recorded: 2.2 A
